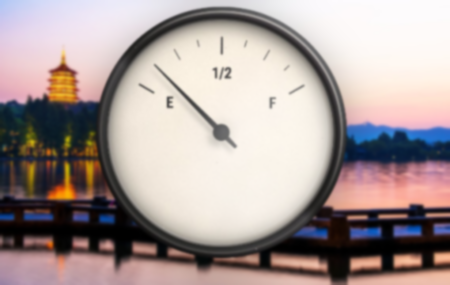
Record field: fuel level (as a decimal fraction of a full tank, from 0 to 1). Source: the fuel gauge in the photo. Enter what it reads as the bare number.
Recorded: 0.125
